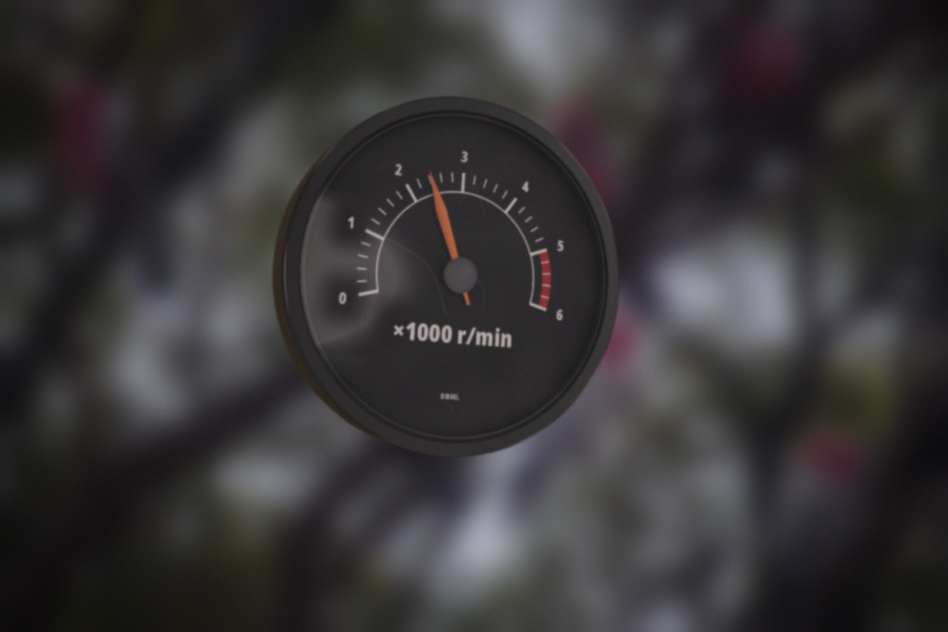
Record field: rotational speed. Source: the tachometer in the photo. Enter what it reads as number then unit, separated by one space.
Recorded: 2400 rpm
